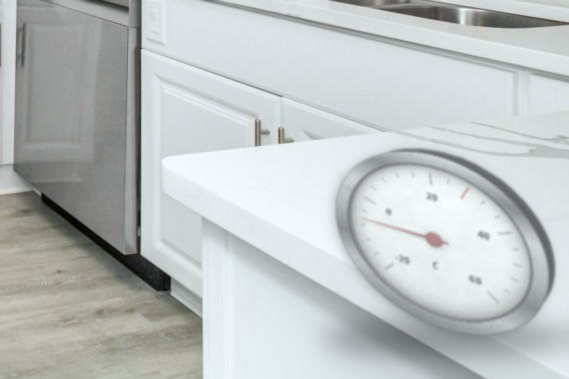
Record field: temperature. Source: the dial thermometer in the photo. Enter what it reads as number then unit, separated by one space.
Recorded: -6 °C
